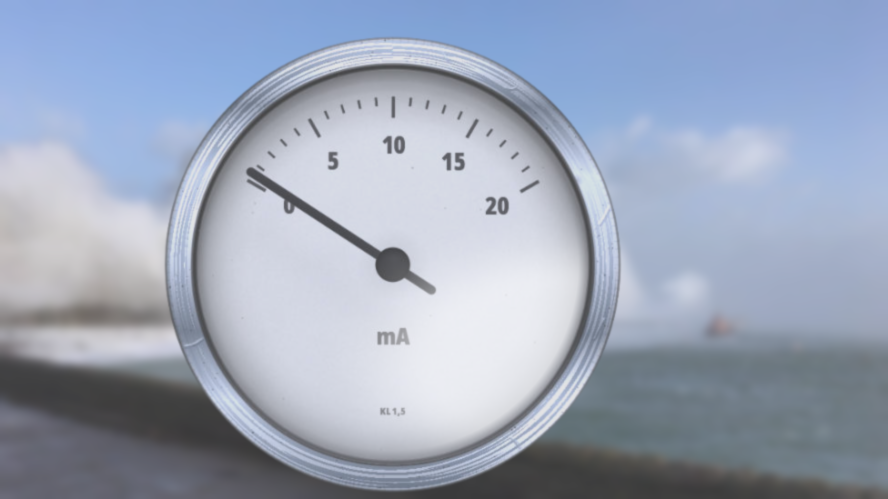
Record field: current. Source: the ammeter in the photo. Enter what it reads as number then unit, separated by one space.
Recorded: 0.5 mA
